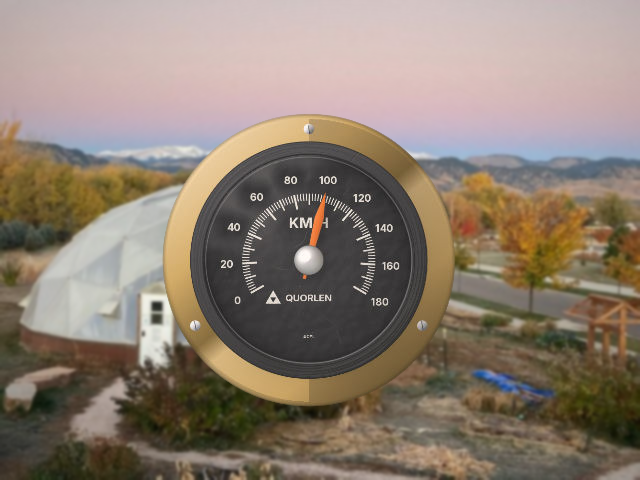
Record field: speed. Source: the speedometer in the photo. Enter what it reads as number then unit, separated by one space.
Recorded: 100 km/h
